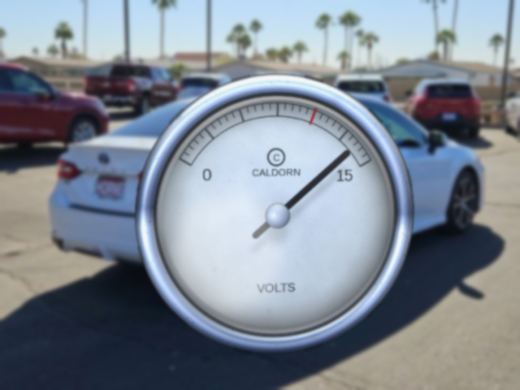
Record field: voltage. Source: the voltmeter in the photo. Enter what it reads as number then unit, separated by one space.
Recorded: 13.5 V
